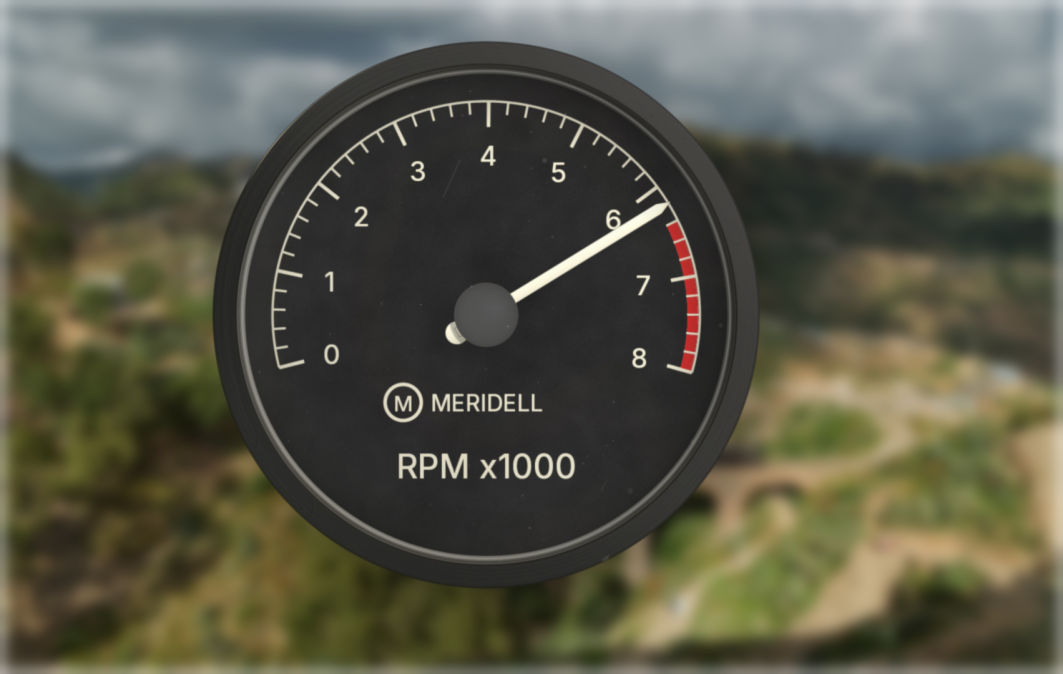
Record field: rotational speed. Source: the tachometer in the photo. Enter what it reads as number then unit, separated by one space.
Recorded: 6200 rpm
